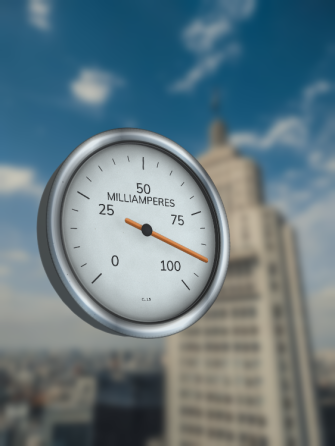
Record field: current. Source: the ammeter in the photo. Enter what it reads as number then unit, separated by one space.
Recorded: 90 mA
